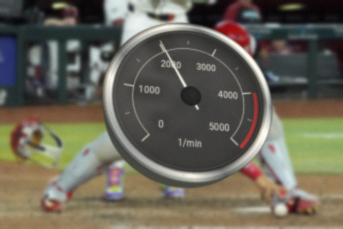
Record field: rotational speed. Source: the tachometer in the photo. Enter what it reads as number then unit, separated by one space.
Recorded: 2000 rpm
